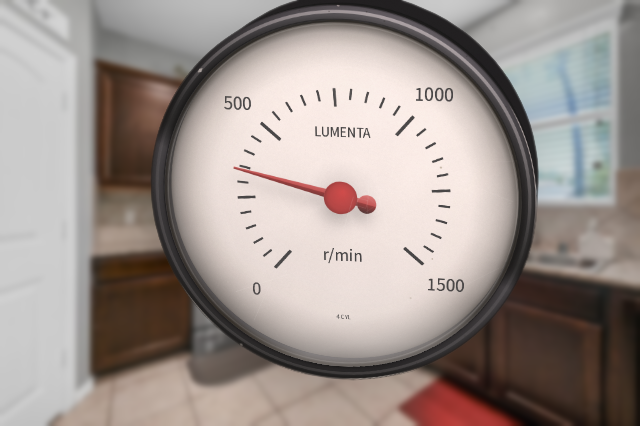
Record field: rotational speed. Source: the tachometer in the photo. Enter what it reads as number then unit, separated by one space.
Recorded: 350 rpm
